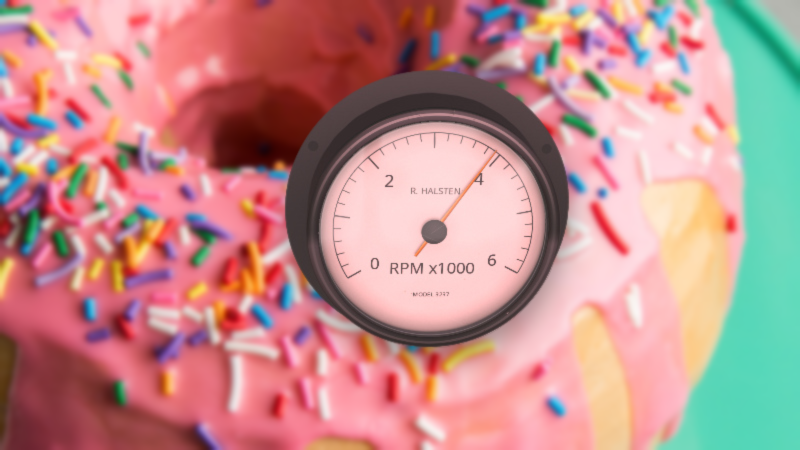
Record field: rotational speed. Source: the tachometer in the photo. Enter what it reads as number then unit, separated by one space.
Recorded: 3900 rpm
